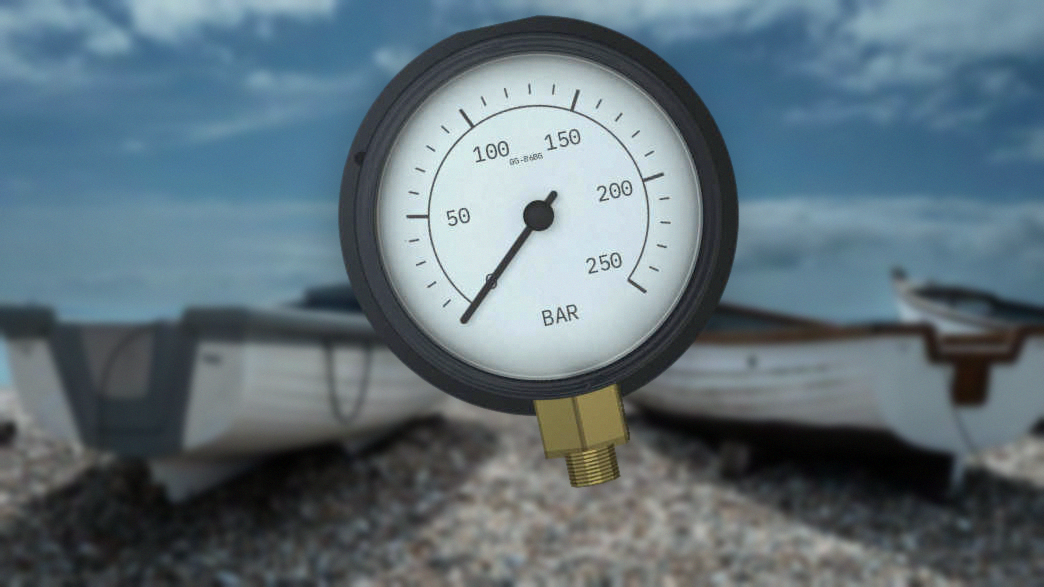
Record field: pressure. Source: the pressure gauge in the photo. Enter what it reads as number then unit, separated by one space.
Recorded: 0 bar
